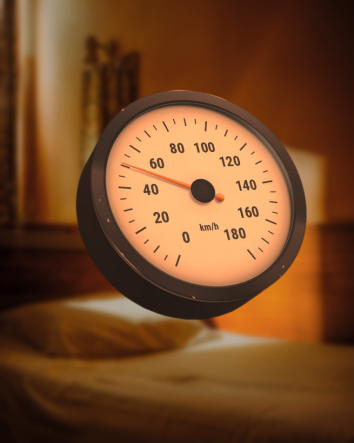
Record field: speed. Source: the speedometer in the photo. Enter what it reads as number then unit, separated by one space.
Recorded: 50 km/h
